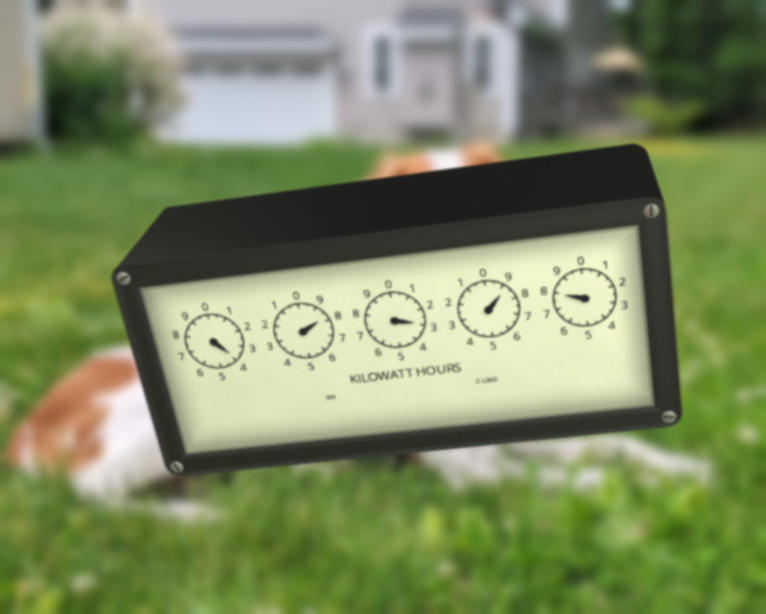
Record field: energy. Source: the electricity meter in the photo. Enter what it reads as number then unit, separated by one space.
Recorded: 38288 kWh
